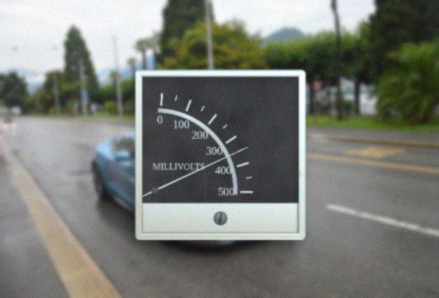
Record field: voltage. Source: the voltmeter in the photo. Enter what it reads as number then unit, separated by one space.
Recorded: 350 mV
